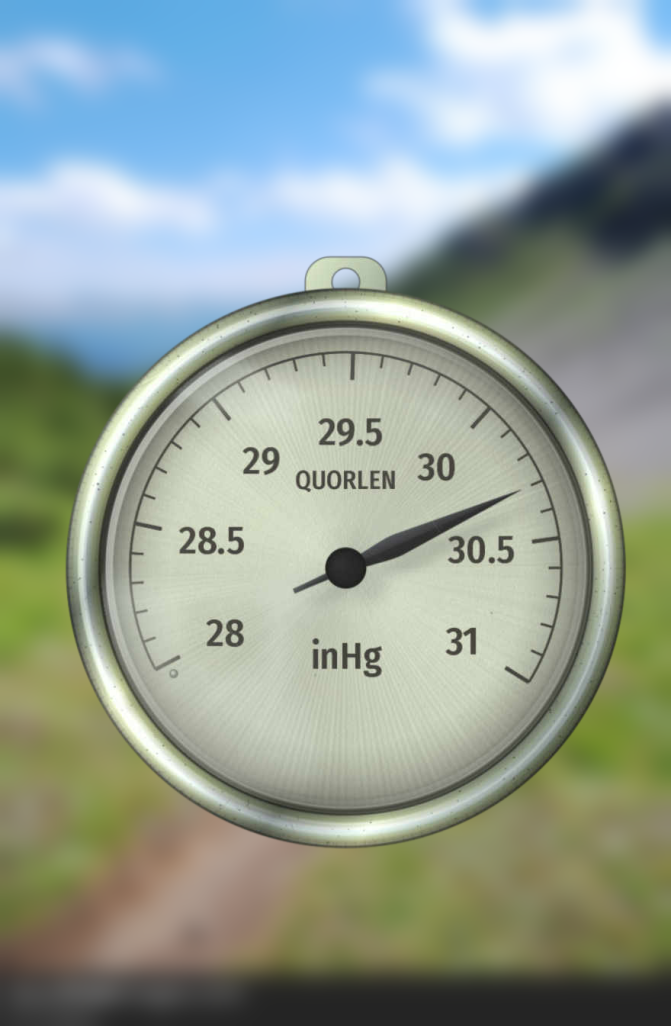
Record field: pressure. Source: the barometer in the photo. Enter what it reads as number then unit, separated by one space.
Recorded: 30.3 inHg
